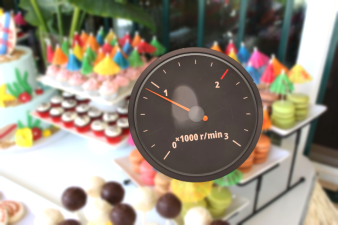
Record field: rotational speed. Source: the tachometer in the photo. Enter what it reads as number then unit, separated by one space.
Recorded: 900 rpm
